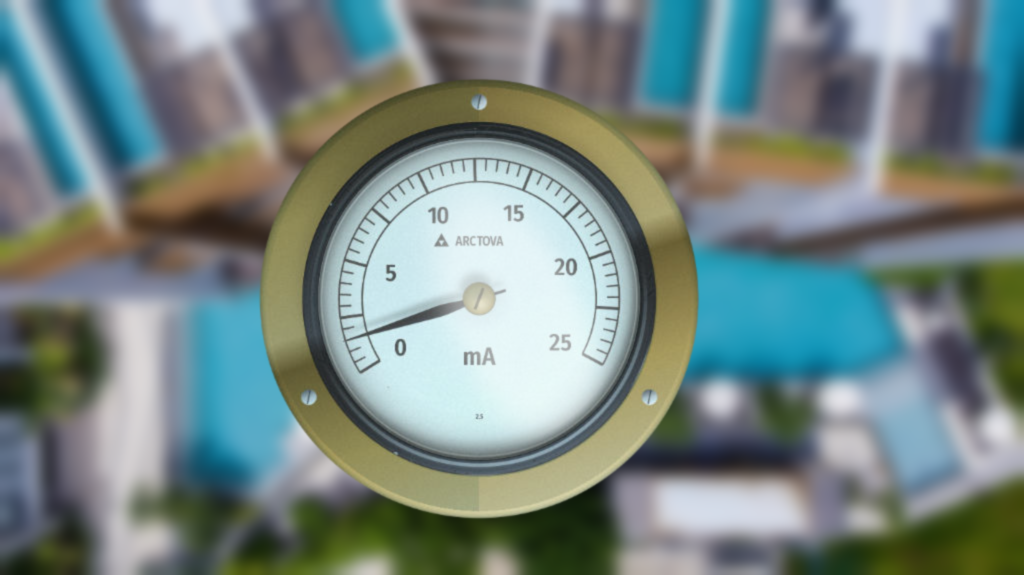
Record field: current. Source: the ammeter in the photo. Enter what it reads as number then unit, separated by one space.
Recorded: 1.5 mA
